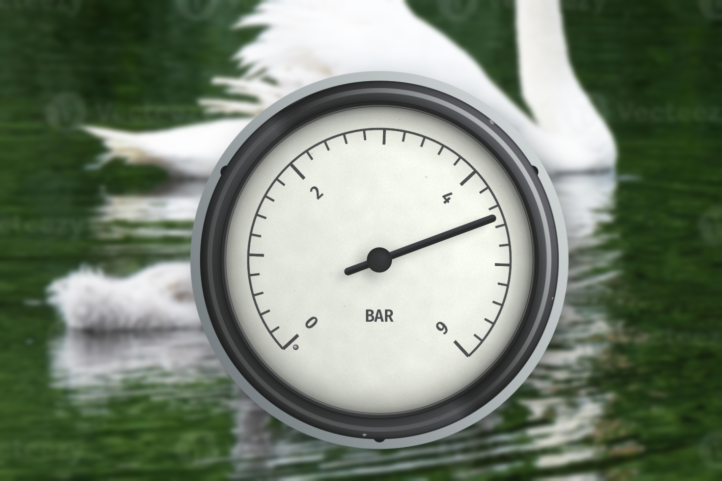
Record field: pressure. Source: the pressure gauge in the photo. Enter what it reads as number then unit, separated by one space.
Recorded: 4.5 bar
